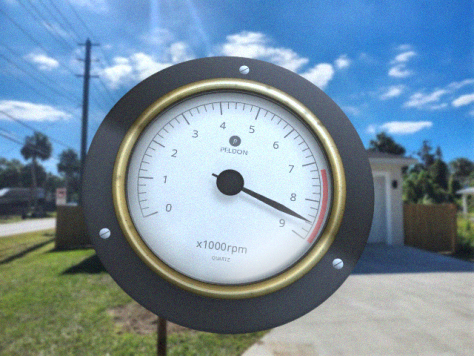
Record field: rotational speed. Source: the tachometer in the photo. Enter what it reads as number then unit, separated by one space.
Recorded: 8600 rpm
